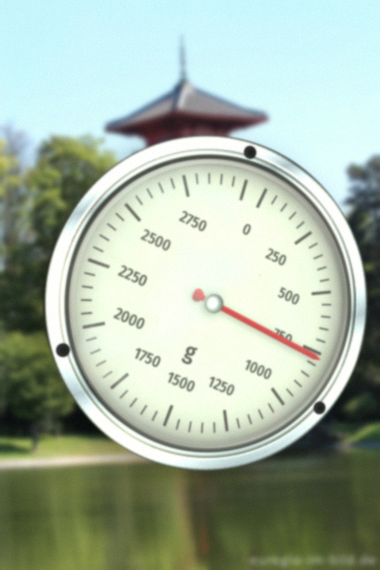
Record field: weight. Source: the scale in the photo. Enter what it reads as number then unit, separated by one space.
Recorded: 775 g
